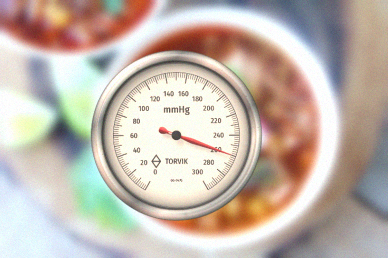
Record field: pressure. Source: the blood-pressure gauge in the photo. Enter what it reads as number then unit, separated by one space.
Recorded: 260 mmHg
